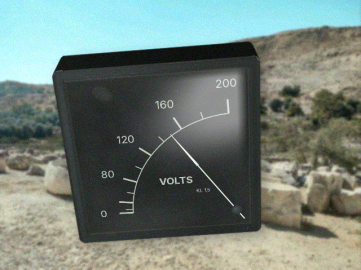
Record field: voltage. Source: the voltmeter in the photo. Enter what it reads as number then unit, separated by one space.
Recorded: 150 V
